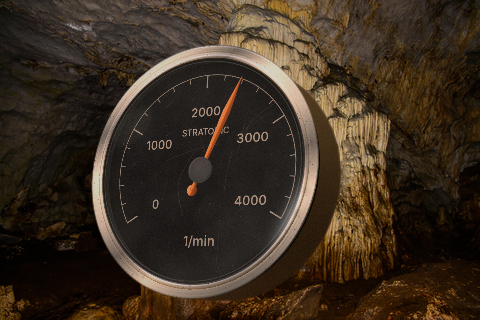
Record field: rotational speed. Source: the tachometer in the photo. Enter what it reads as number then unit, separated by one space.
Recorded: 2400 rpm
